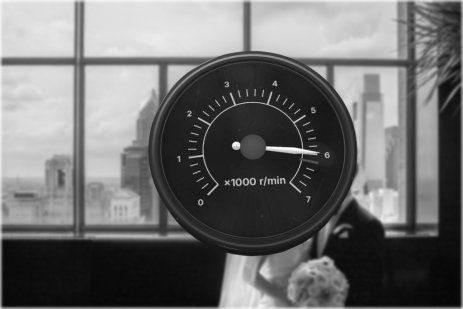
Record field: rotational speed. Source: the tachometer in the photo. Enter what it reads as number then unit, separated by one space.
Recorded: 6000 rpm
